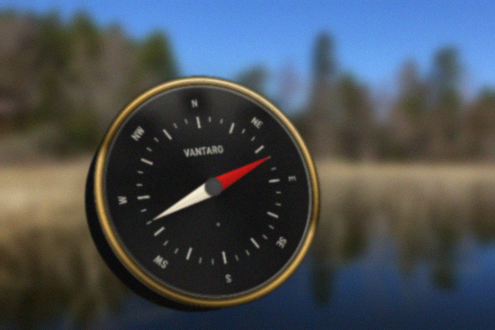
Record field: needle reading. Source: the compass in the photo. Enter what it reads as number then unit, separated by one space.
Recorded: 70 °
